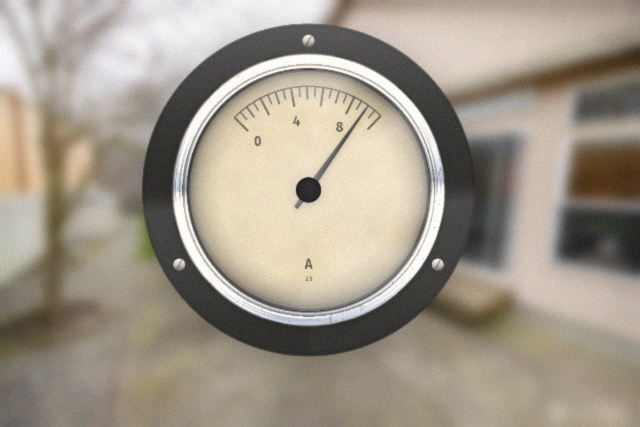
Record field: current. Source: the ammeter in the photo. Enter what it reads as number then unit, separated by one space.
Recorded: 9 A
